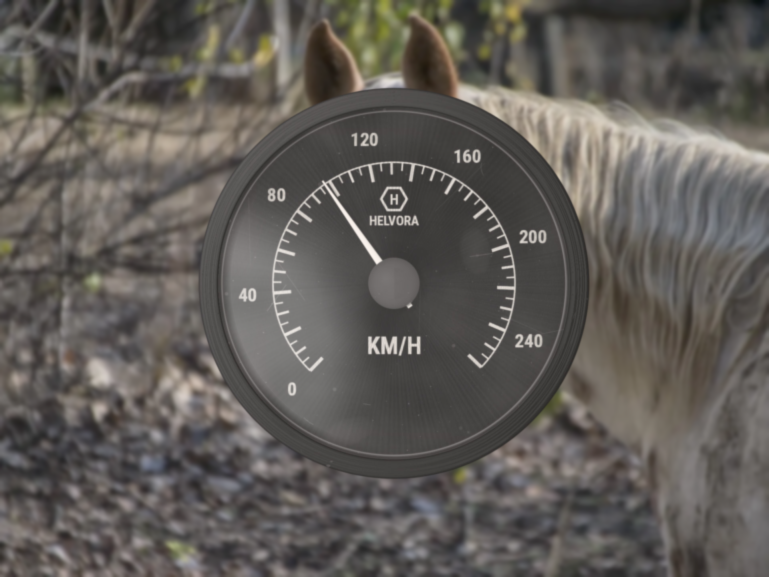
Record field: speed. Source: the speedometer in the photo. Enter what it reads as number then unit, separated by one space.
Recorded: 97.5 km/h
